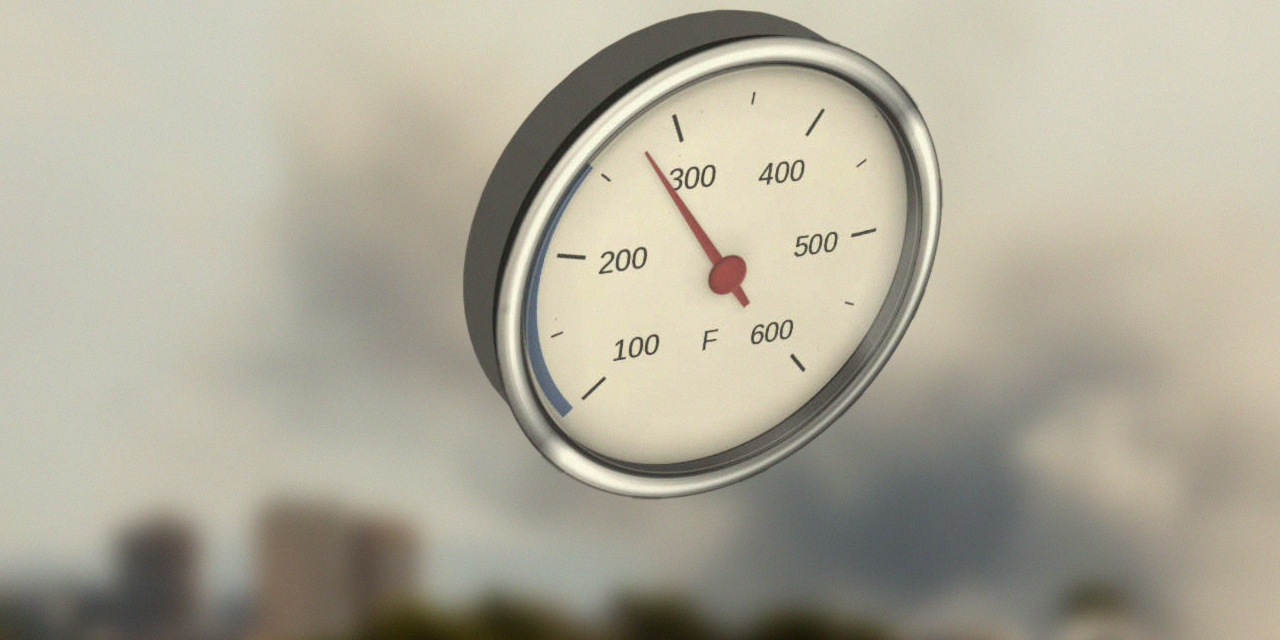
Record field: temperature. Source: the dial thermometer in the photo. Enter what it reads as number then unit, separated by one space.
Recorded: 275 °F
